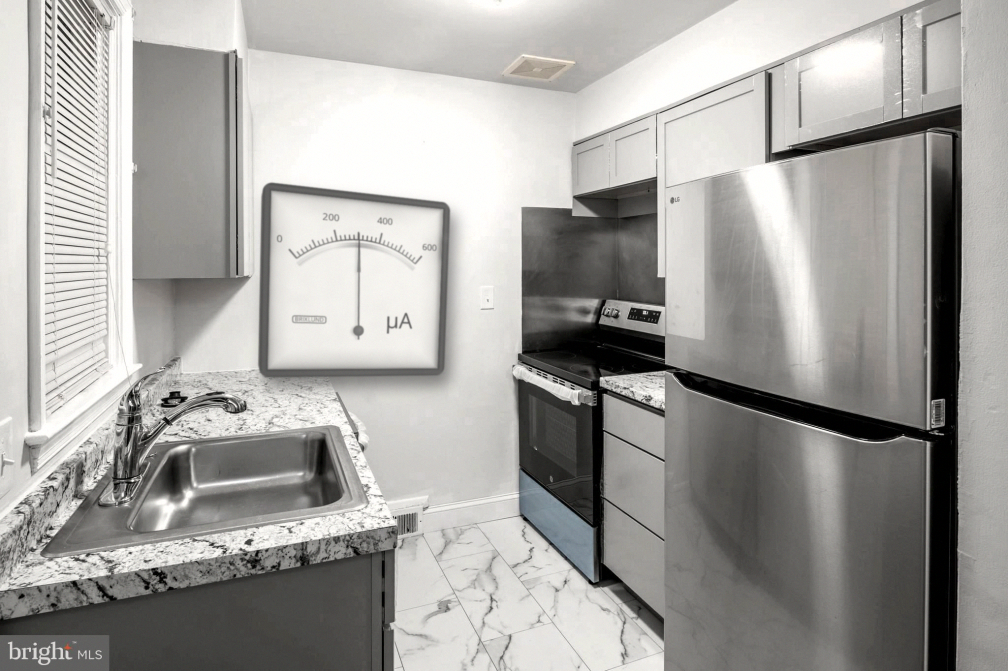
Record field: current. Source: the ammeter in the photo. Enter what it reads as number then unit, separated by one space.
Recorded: 300 µA
